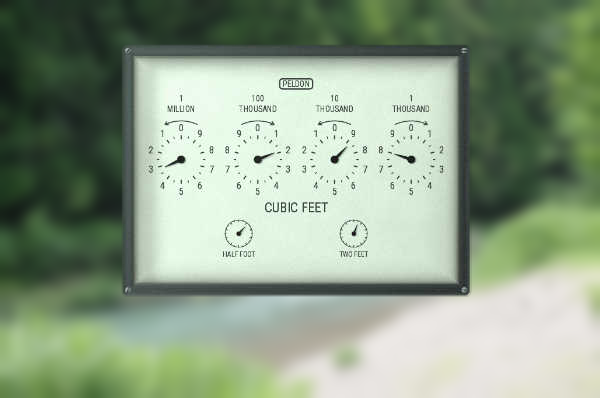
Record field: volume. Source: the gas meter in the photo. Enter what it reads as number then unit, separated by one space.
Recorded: 318800 ft³
